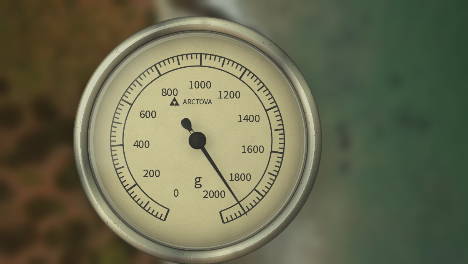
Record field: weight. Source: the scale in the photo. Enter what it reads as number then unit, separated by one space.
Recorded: 1900 g
